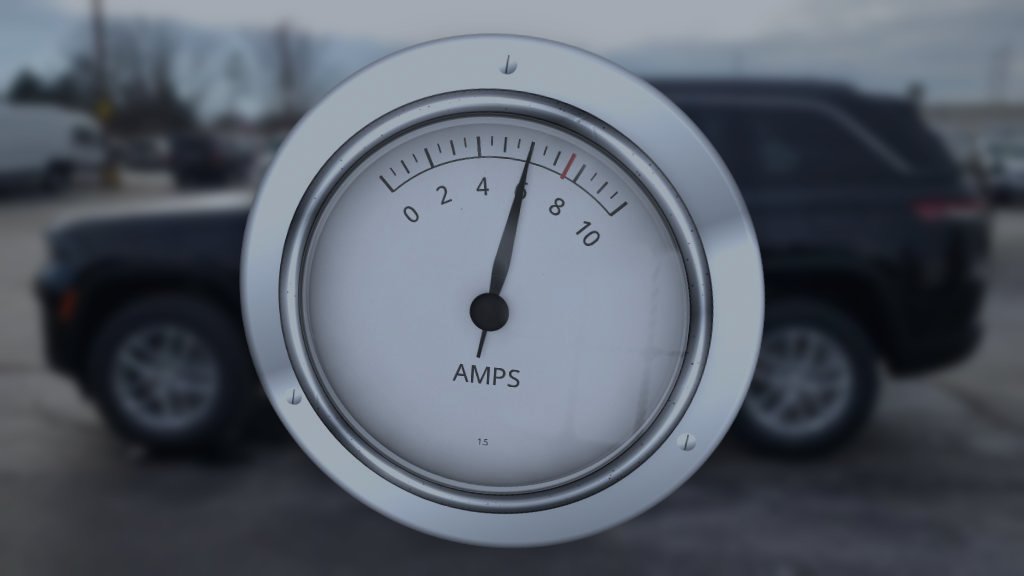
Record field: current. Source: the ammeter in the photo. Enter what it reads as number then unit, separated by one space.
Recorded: 6 A
